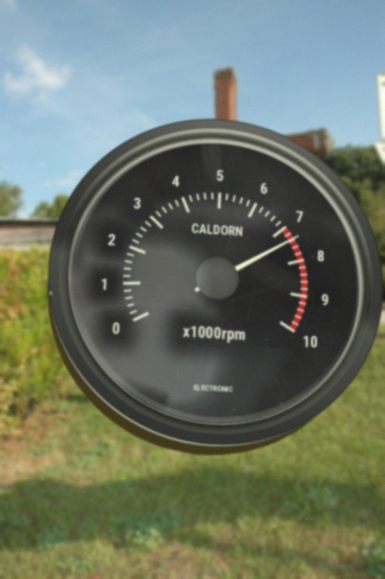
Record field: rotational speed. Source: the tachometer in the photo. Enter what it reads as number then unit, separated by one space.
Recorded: 7400 rpm
